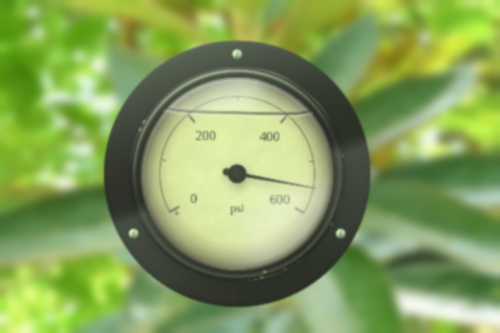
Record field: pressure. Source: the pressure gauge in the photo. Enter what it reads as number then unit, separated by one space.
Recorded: 550 psi
